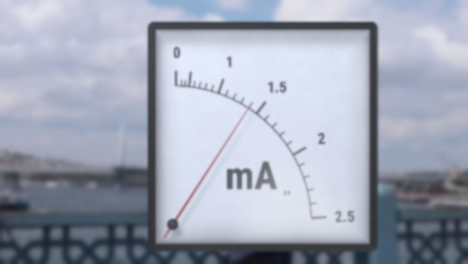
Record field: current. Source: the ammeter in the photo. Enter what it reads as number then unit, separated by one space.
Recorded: 1.4 mA
